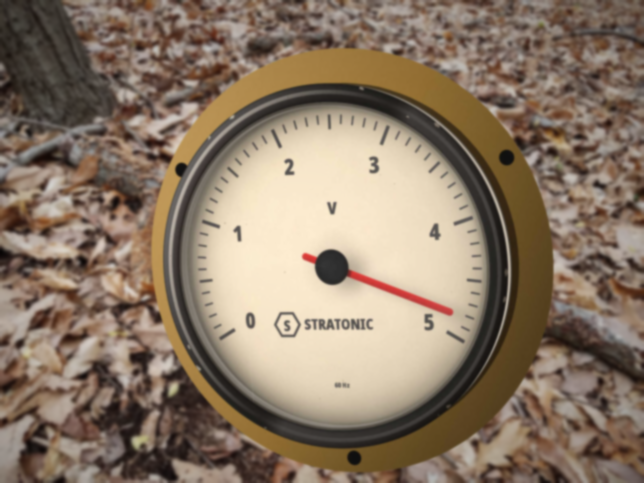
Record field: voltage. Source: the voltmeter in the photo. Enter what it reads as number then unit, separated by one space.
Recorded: 4.8 V
